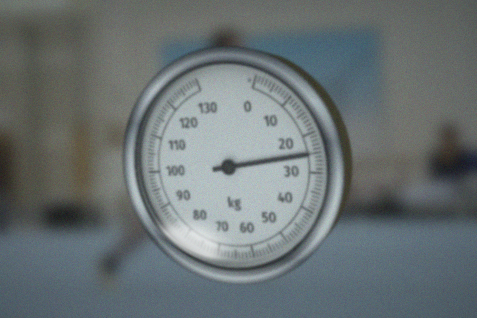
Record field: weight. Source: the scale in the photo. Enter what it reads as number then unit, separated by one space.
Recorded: 25 kg
